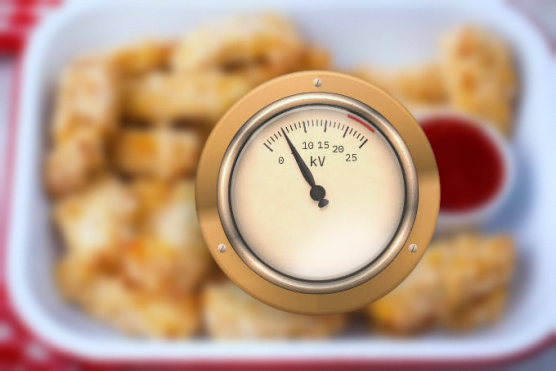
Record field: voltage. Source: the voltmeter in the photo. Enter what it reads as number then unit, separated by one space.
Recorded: 5 kV
